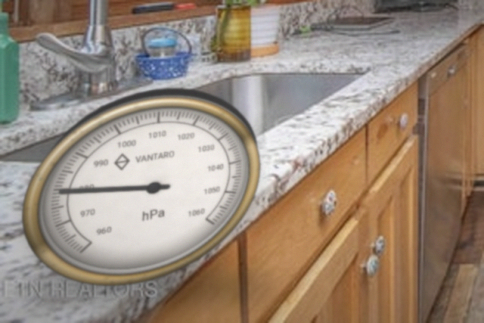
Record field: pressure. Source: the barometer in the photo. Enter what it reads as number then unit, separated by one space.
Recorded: 980 hPa
